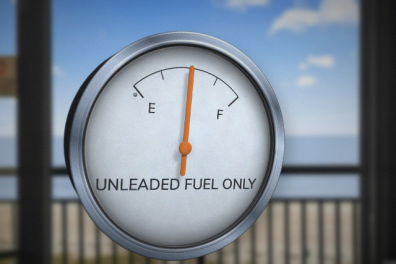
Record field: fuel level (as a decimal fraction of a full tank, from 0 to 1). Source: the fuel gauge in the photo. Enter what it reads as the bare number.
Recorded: 0.5
